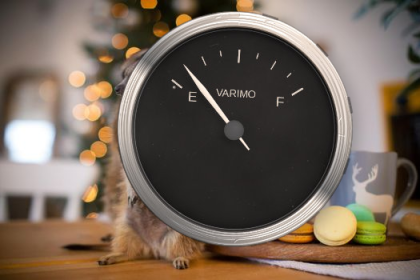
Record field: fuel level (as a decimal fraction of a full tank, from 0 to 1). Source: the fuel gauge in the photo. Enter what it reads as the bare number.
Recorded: 0.125
